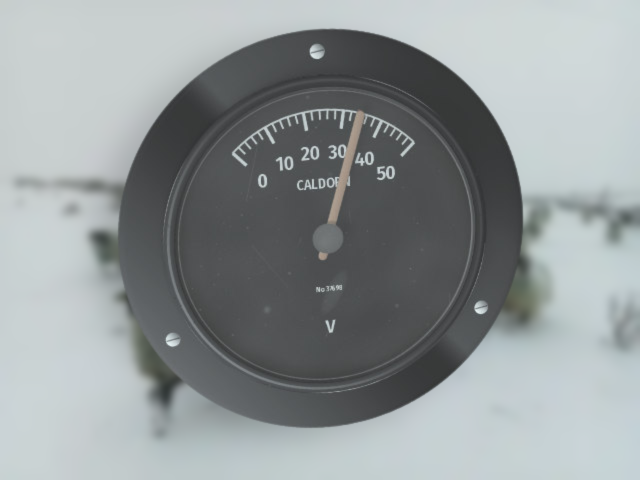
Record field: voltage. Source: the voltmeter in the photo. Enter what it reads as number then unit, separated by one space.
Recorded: 34 V
